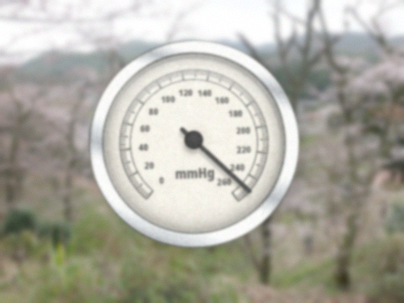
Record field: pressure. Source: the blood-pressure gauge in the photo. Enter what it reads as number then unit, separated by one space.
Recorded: 250 mmHg
